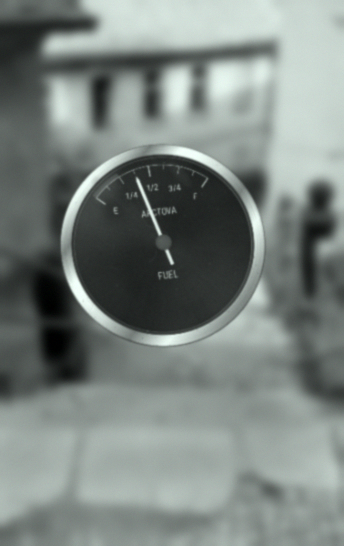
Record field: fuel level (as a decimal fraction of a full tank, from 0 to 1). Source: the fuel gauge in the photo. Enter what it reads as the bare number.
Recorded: 0.375
